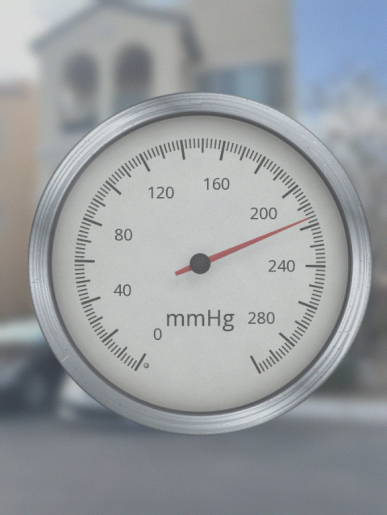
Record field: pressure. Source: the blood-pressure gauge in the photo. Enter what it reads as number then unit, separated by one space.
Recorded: 216 mmHg
